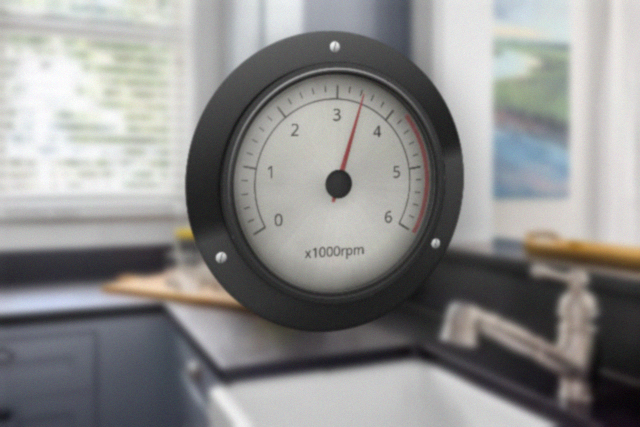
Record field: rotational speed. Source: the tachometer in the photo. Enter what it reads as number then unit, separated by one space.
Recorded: 3400 rpm
